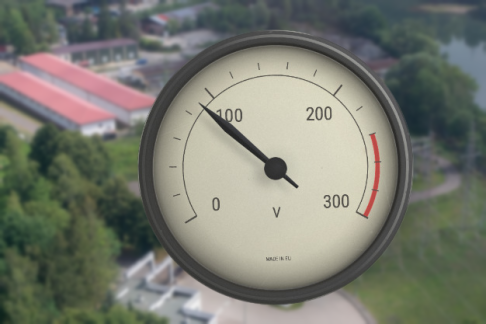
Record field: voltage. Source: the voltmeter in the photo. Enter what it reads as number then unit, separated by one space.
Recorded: 90 V
